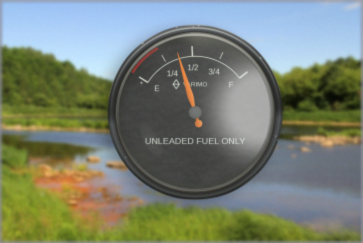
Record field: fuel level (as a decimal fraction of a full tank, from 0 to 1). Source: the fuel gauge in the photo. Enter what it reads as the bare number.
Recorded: 0.375
